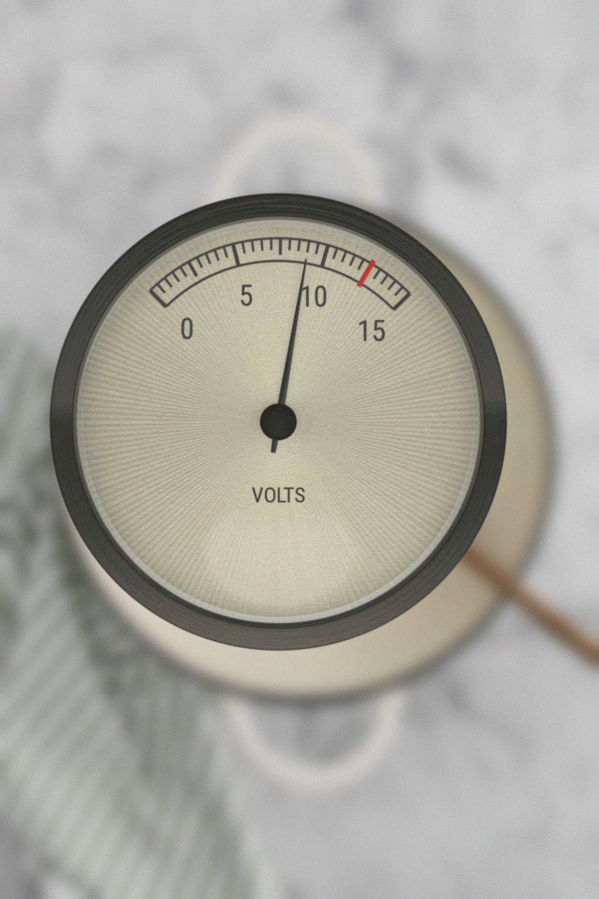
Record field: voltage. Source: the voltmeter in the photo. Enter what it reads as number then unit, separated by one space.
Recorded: 9 V
